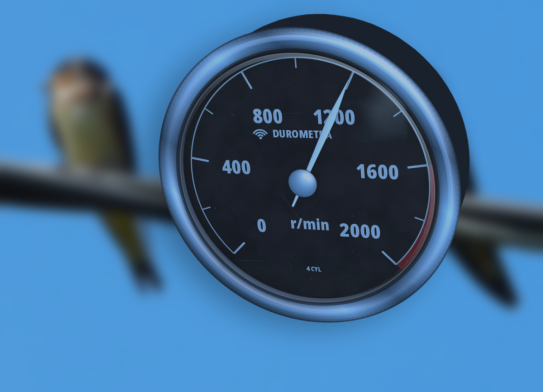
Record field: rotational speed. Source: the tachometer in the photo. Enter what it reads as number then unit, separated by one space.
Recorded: 1200 rpm
